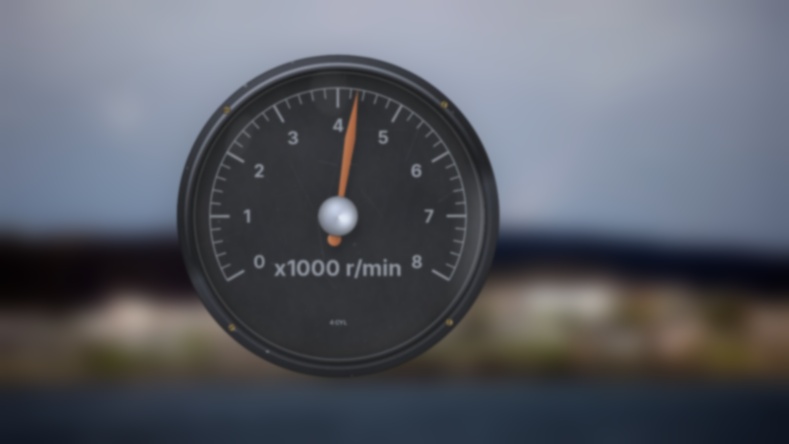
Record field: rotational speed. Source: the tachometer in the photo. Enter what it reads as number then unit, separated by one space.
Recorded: 4300 rpm
